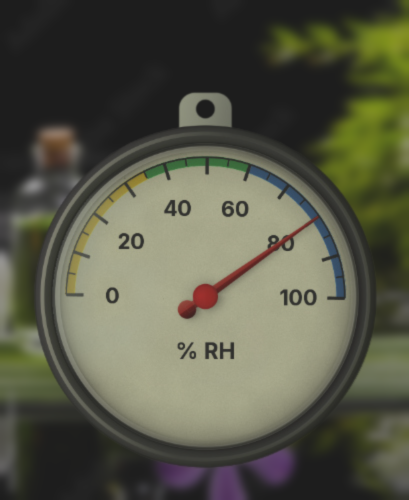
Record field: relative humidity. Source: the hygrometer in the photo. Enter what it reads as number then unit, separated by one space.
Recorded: 80 %
